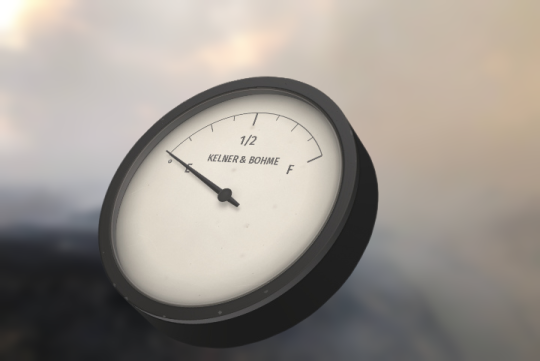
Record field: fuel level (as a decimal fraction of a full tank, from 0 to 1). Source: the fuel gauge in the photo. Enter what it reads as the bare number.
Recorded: 0
